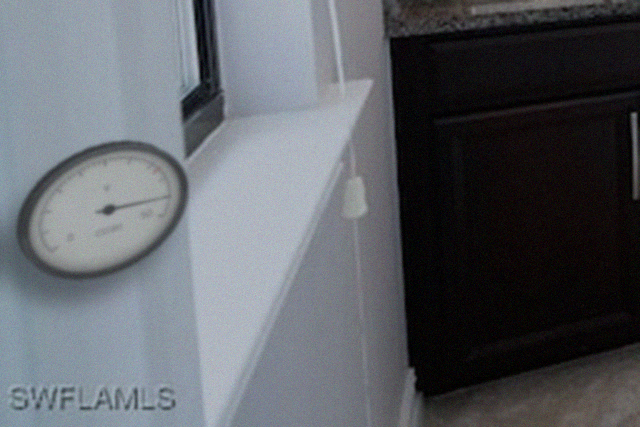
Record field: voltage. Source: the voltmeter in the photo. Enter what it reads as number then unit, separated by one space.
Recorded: 45 V
